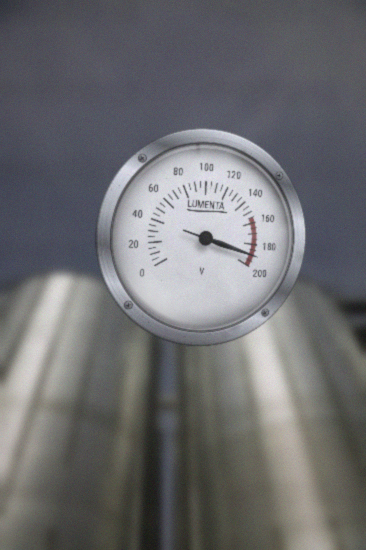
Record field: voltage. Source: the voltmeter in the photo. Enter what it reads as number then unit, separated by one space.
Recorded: 190 V
